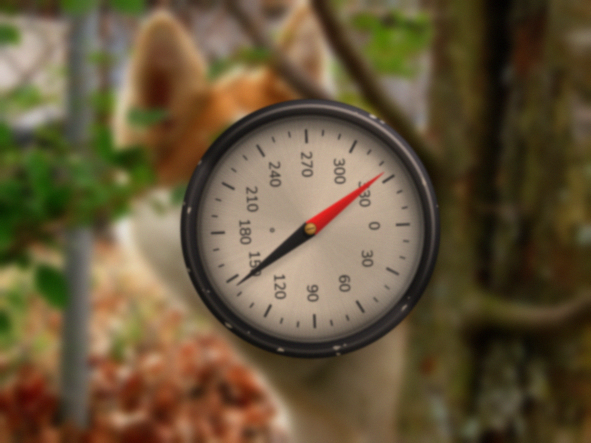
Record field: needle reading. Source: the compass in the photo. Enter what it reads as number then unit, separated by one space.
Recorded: 325 °
